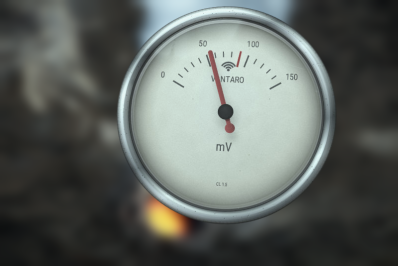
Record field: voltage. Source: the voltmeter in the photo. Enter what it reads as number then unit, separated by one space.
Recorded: 55 mV
